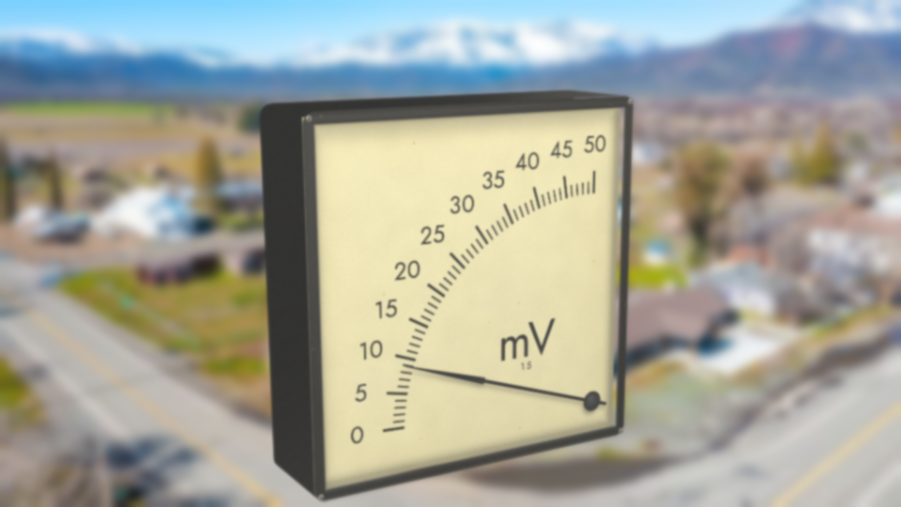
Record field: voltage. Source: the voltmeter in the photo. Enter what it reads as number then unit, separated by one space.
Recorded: 9 mV
